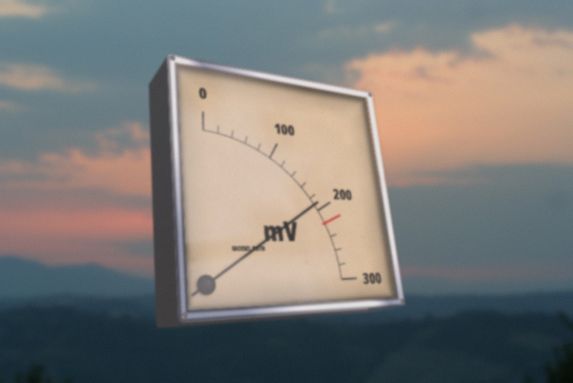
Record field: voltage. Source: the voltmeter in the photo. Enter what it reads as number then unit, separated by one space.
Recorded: 190 mV
